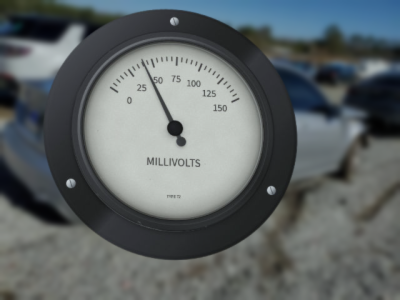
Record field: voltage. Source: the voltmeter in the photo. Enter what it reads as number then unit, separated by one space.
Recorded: 40 mV
